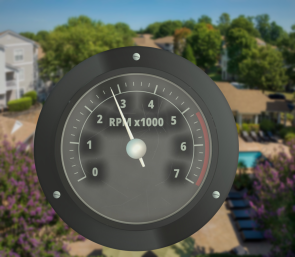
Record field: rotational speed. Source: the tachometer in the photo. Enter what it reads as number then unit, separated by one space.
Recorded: 2800 rpm
